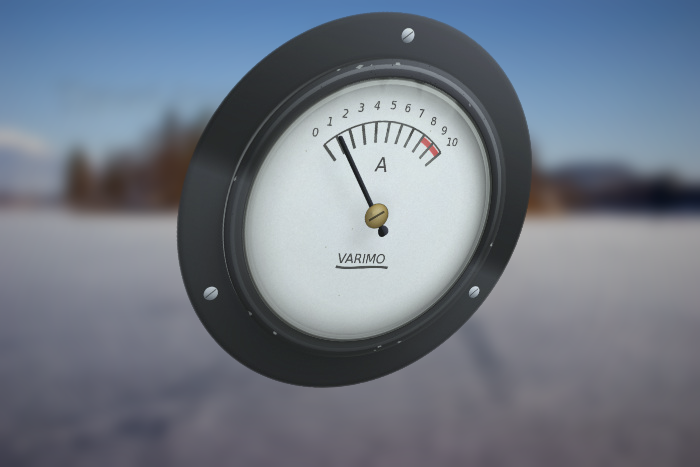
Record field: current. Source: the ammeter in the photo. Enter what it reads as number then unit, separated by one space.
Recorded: 1 A
